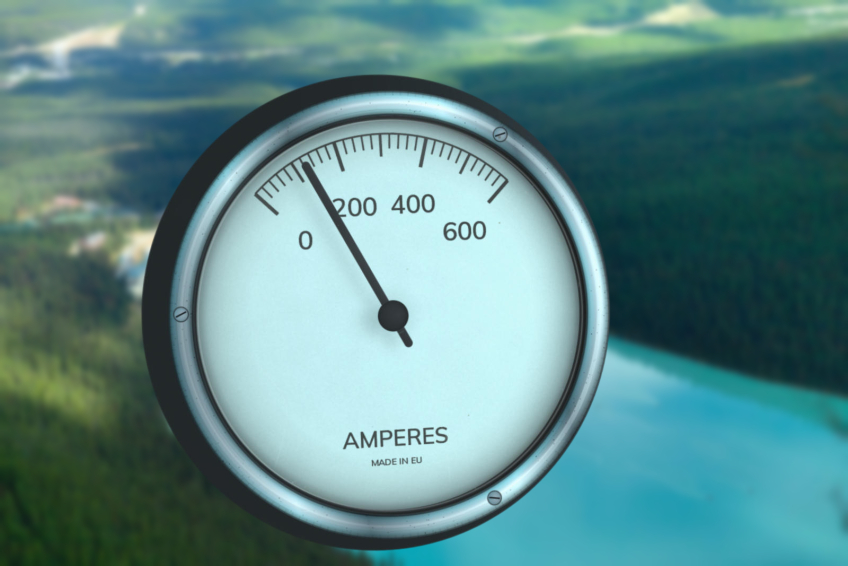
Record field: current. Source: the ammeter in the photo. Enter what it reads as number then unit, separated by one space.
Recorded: 120 A
